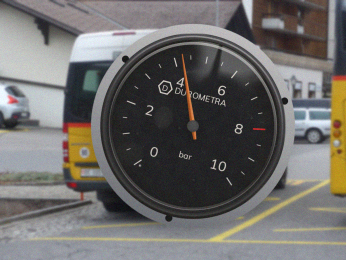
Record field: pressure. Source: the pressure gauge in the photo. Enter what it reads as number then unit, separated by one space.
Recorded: 4.25 bar
